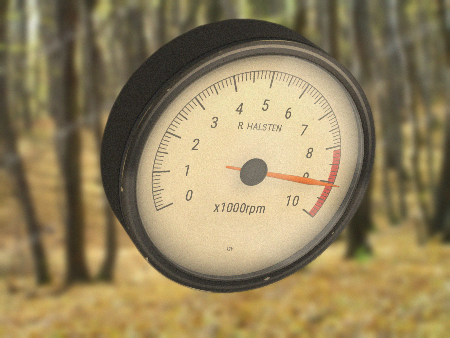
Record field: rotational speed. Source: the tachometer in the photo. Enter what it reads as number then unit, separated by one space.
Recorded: 9000 rpm
